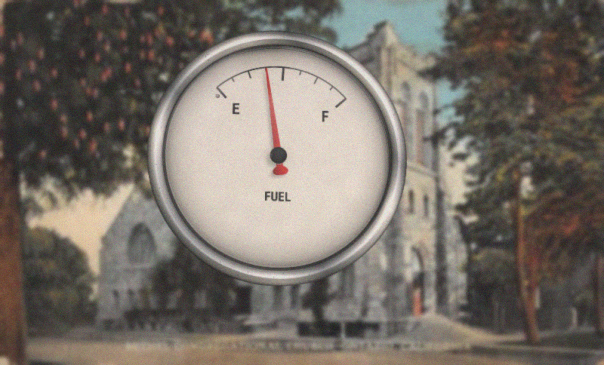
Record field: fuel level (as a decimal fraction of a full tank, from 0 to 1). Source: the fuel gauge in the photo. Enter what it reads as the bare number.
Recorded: 0.375
